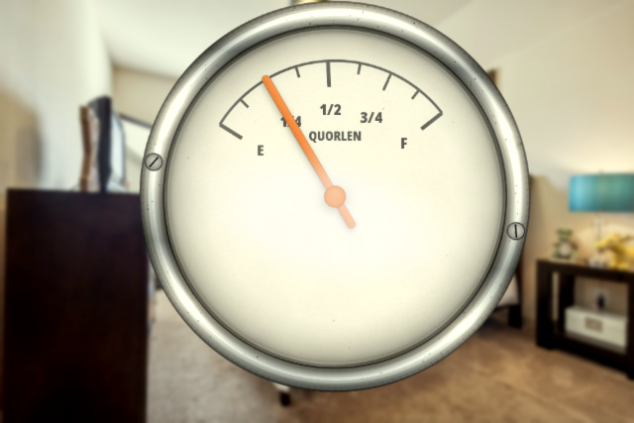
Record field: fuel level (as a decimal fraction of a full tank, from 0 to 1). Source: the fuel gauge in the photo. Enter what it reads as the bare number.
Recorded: 0.25
